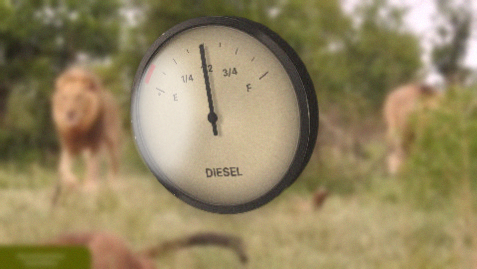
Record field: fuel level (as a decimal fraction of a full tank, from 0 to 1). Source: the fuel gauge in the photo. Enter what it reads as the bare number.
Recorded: 0.5
